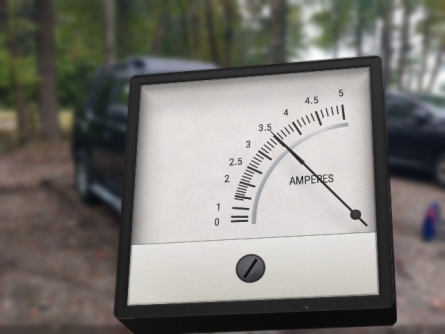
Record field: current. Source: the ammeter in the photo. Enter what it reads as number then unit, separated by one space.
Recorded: 3.5 A
